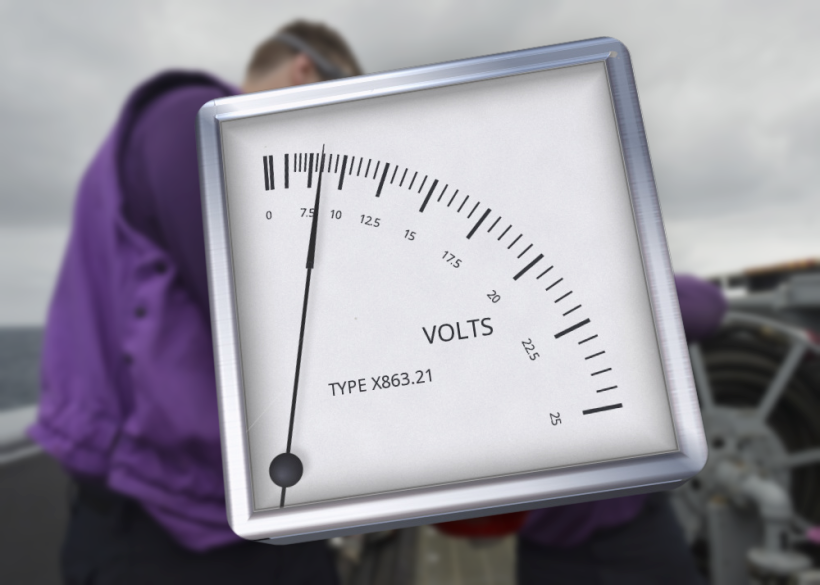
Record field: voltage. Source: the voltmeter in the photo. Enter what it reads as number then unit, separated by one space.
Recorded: 8.5 V
